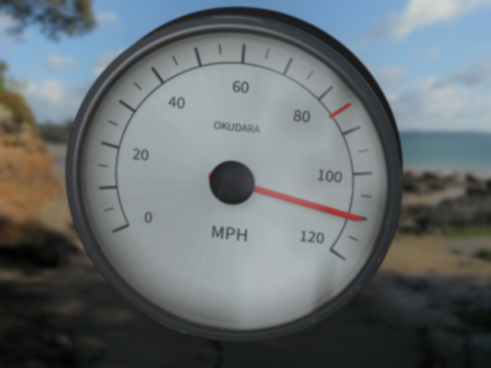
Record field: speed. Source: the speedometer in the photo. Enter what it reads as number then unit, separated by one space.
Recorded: 110 mph
